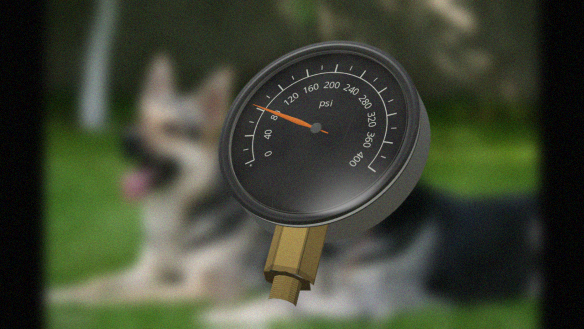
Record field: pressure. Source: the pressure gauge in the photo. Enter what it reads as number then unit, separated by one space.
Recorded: 80 psi
